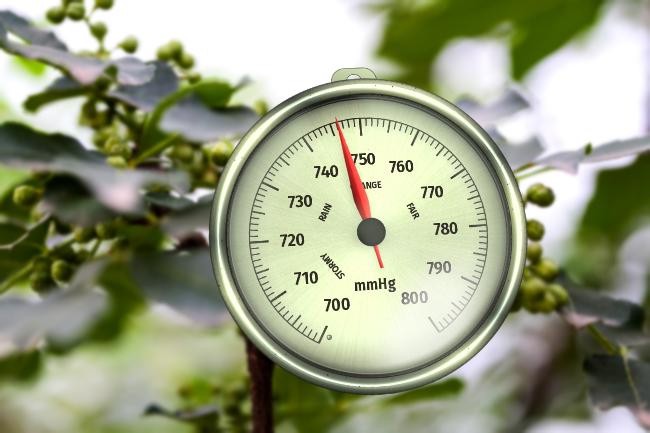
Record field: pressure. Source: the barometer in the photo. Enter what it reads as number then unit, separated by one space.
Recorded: 746 mmHg
